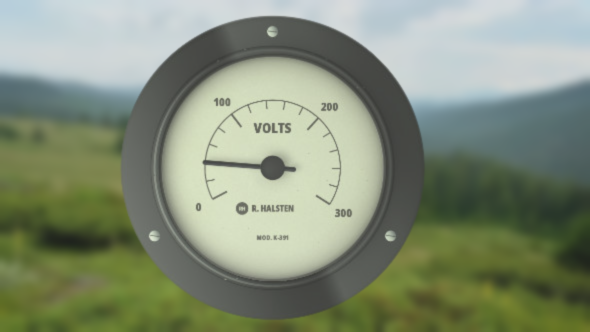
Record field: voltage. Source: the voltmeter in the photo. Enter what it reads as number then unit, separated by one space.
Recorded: 40 V
